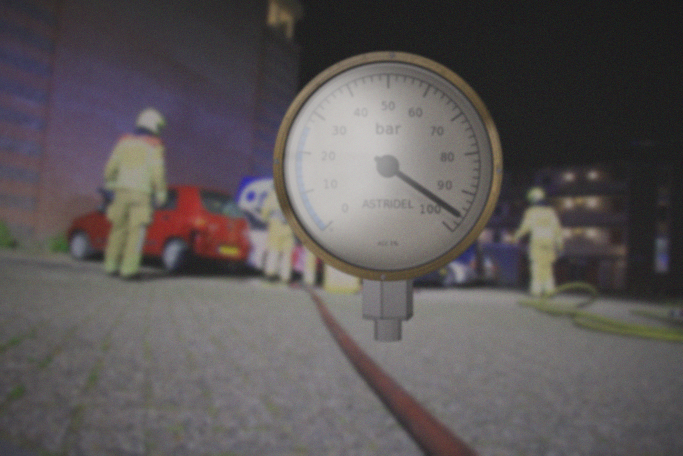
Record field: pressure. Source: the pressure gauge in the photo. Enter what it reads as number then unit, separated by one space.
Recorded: 96 bar
